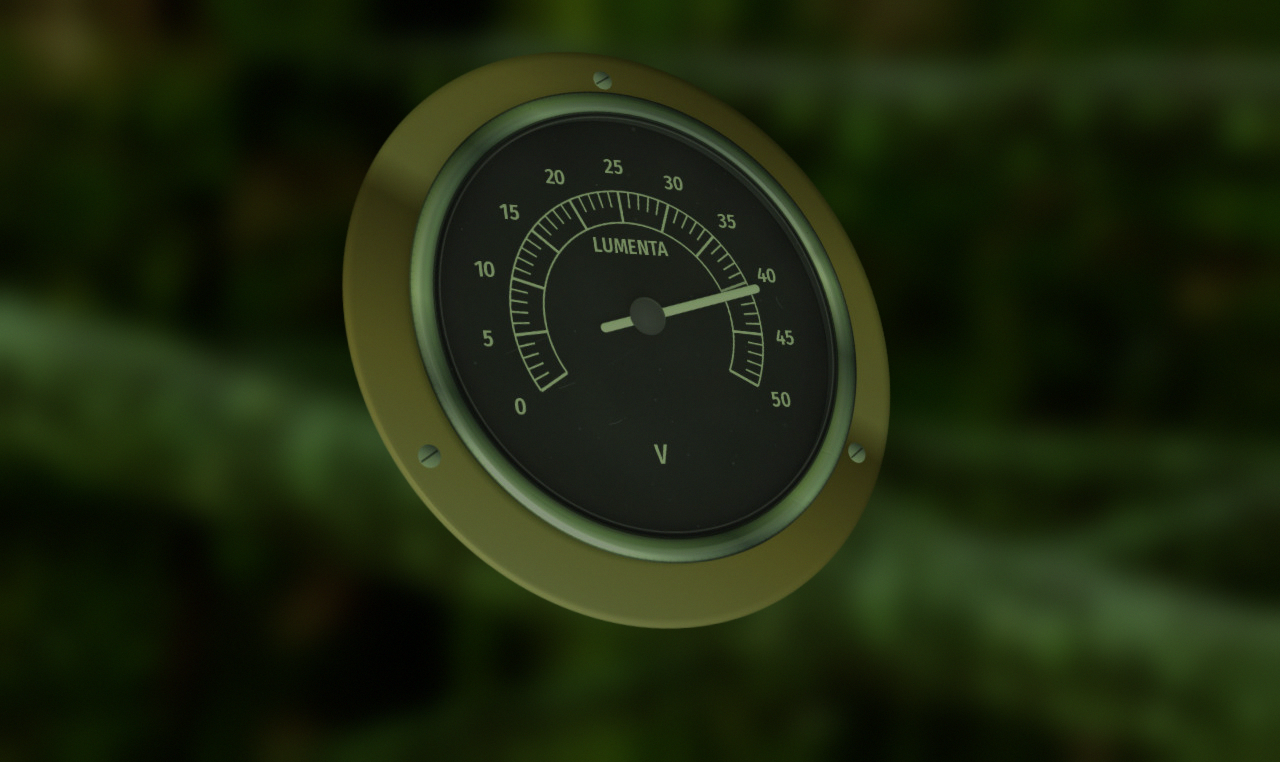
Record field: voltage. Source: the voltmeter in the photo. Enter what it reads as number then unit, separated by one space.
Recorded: 41 V
